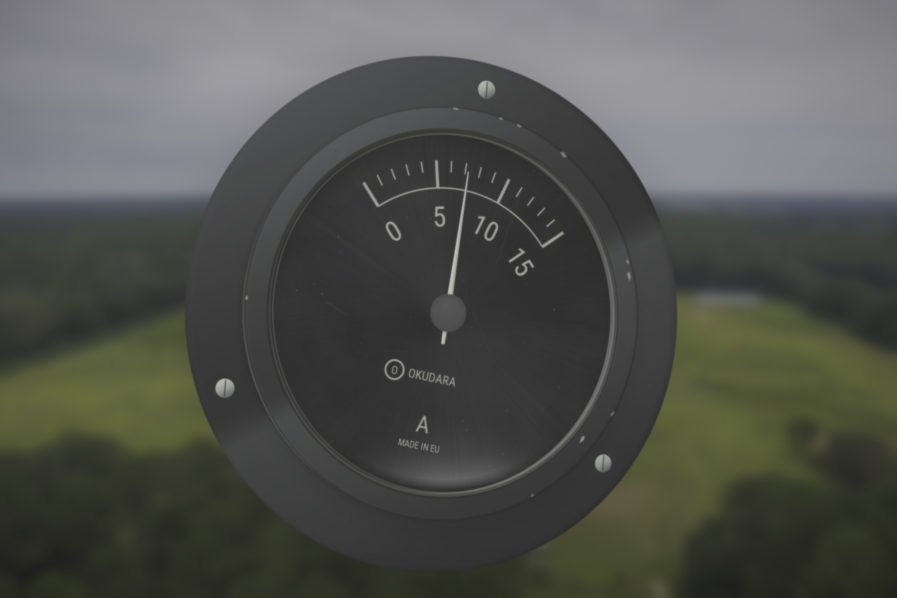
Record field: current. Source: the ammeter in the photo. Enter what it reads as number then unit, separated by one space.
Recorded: 7 A
